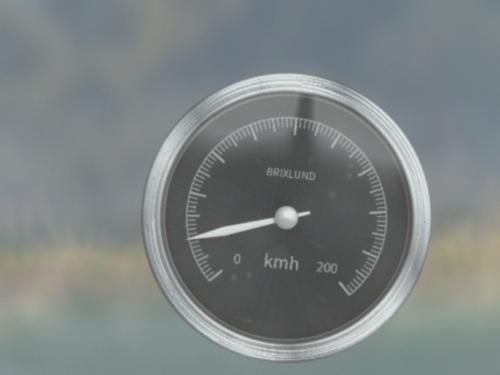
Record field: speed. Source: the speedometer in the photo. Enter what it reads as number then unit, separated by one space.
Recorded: 20 km/h
